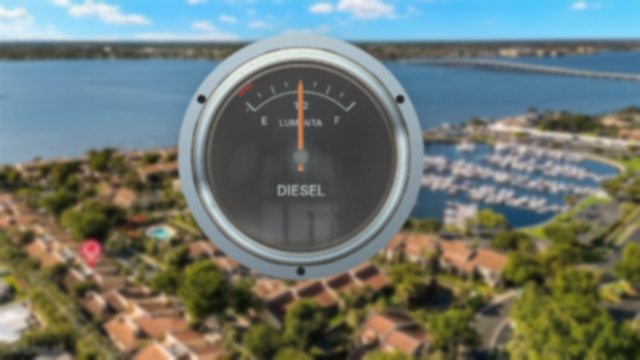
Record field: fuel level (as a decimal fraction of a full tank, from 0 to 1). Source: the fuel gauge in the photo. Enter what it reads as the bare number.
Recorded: 0.5
